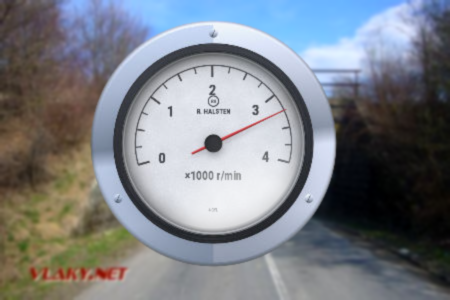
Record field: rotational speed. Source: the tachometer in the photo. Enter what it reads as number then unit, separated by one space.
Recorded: 3250 rpm
